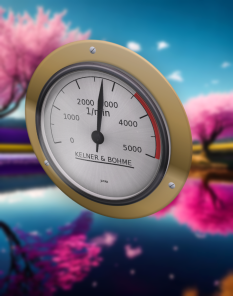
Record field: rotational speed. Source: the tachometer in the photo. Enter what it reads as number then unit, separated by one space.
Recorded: 2750 rpm
